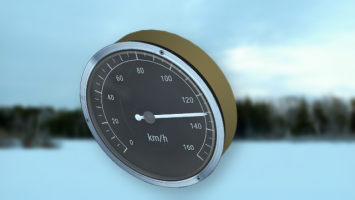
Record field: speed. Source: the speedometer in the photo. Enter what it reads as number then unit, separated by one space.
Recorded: 130 km/h
